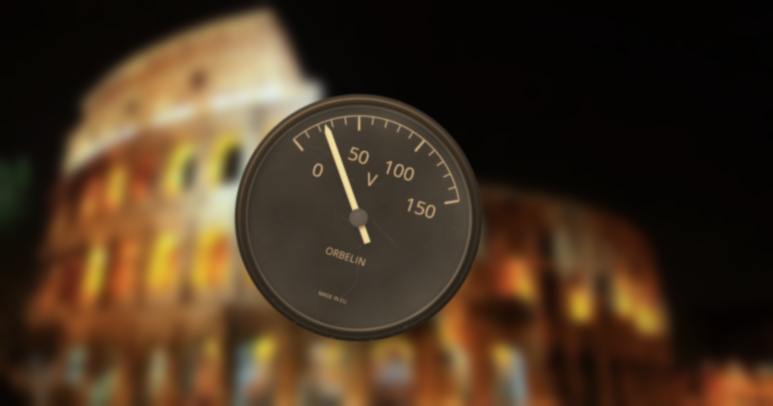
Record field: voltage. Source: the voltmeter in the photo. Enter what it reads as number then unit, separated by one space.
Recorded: 25 V
